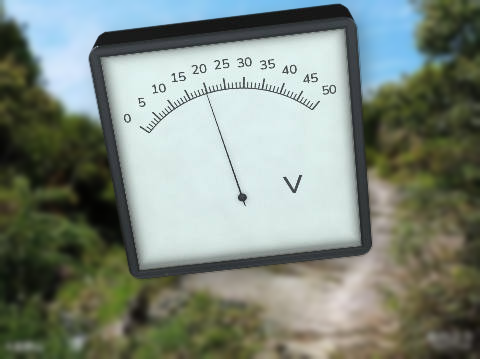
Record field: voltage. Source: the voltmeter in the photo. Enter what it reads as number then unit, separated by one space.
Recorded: 20 V
